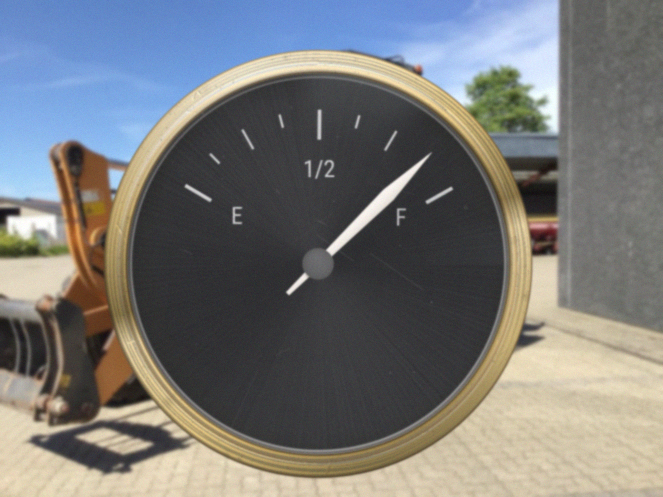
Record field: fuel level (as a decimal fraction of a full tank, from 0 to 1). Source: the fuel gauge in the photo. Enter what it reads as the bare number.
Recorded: 0.875
